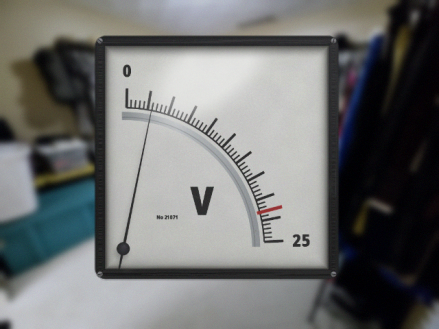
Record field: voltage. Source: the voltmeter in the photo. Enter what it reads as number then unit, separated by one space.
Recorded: 3 V
